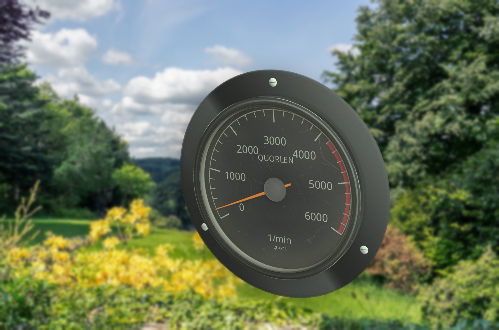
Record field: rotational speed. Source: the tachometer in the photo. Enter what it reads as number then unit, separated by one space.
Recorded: 200 rpm
